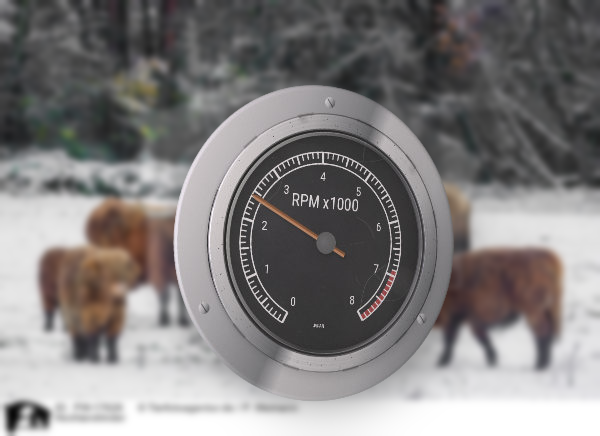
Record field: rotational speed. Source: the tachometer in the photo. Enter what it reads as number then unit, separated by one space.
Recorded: 2400 rpm
